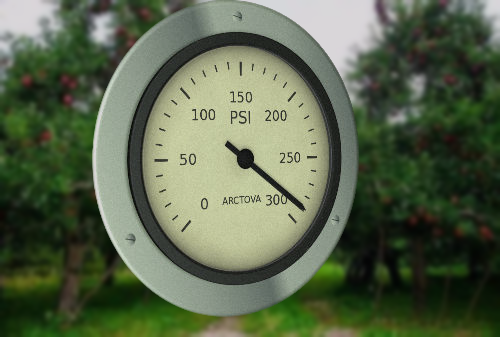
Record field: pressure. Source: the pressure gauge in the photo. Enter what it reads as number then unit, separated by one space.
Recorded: 290 psi
